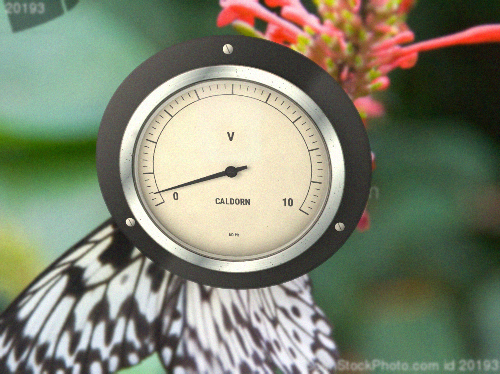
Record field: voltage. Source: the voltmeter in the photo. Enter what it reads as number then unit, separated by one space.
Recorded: 0.4 V
